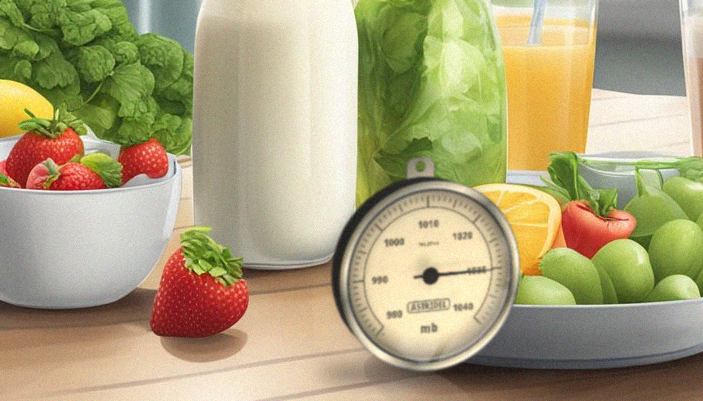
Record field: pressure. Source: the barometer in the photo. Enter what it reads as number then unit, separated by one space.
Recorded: 1030 mbar
